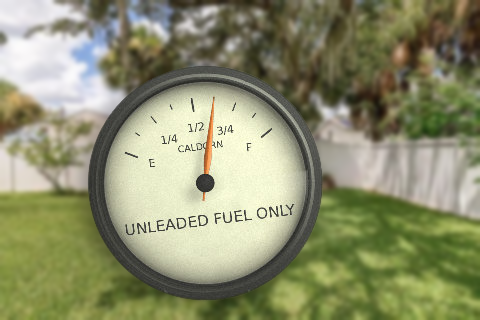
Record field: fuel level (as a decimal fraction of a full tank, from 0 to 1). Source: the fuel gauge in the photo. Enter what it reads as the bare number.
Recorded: 0.625
